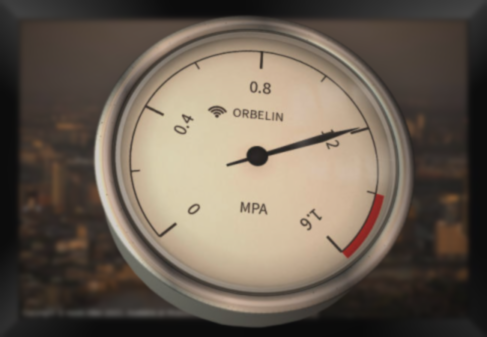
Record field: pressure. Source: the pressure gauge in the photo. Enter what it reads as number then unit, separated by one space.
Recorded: 1.2 MPa
